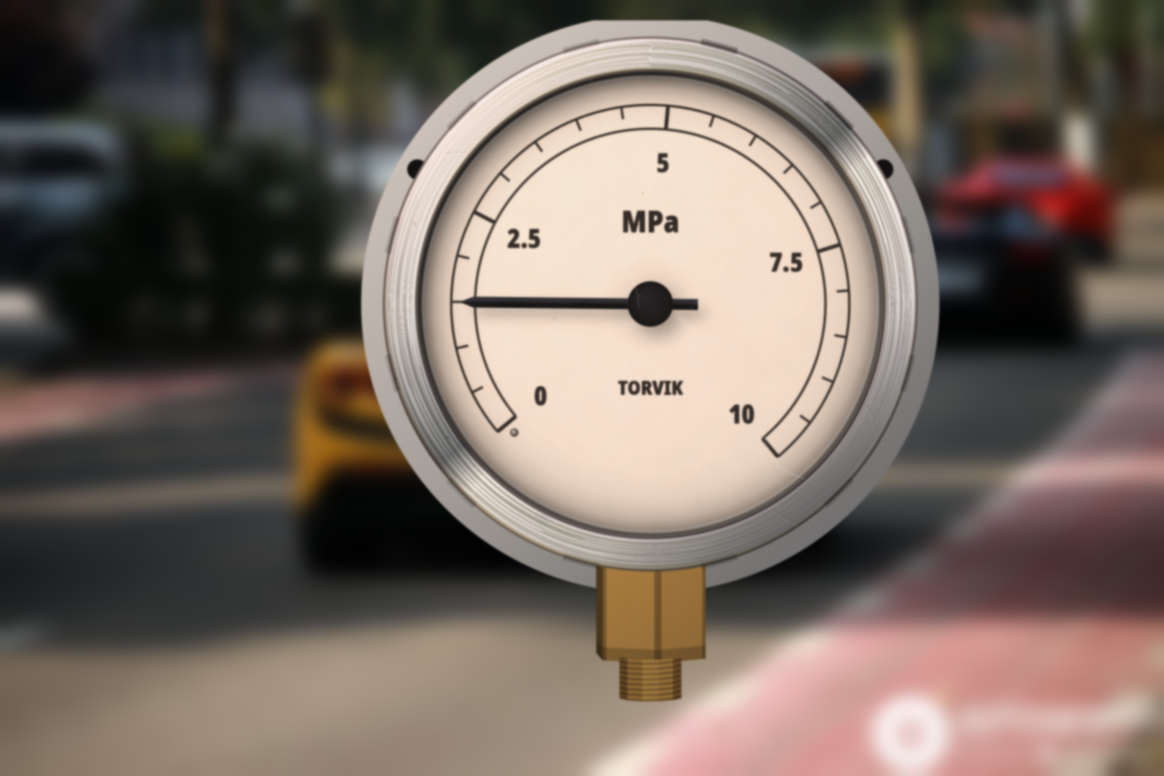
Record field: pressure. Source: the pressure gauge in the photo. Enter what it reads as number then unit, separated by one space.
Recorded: 1.5 MPa
